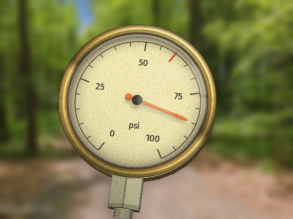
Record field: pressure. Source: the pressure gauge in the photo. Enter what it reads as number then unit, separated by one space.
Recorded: 85 psi
